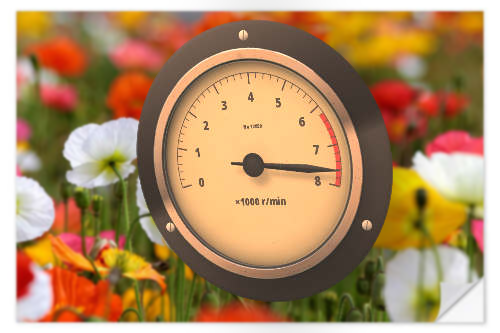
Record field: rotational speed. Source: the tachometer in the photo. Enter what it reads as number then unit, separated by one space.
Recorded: 7600 rpm
